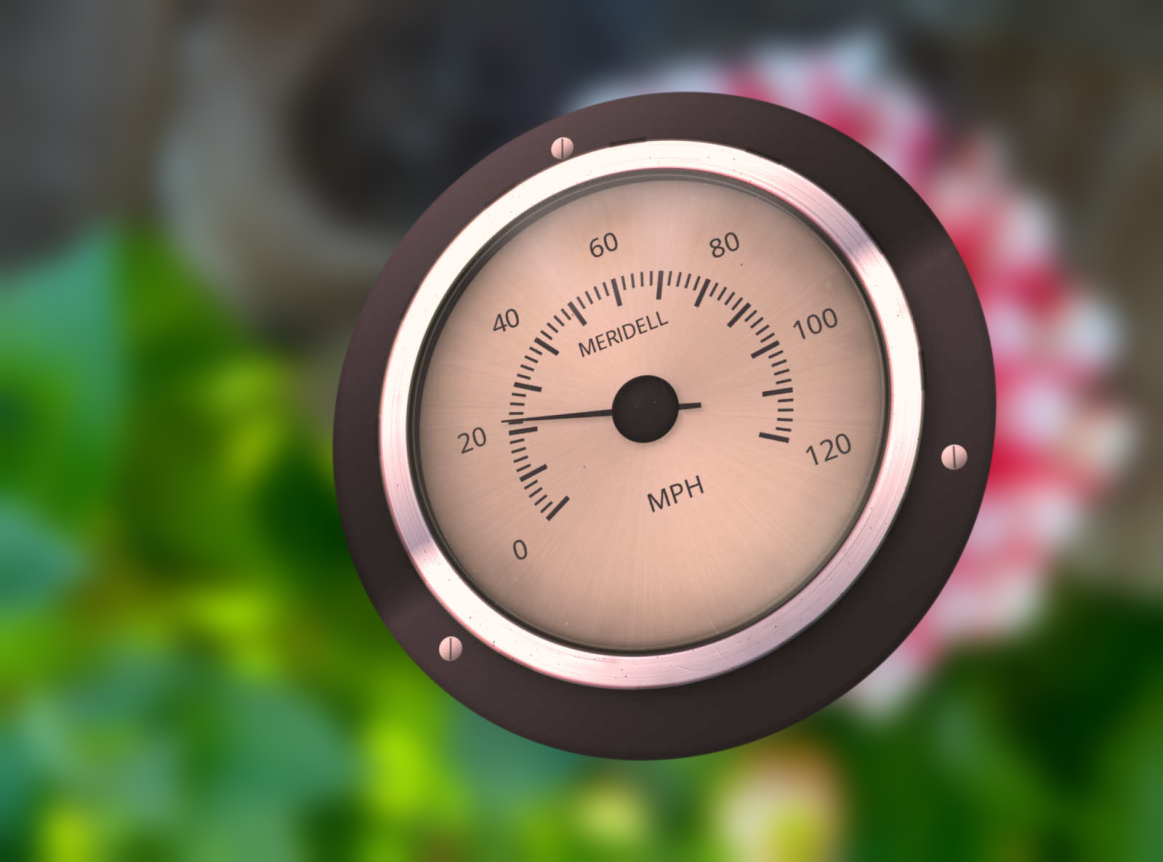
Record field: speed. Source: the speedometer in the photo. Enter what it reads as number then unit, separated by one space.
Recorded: 22 mph
